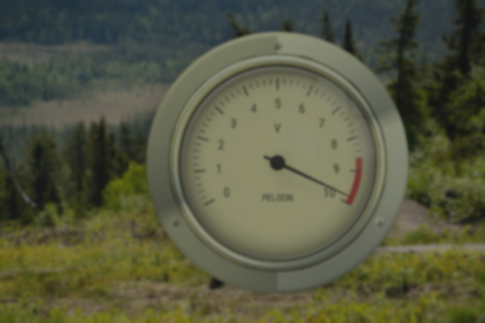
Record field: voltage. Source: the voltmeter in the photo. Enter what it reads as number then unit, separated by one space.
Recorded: 9.8 V
